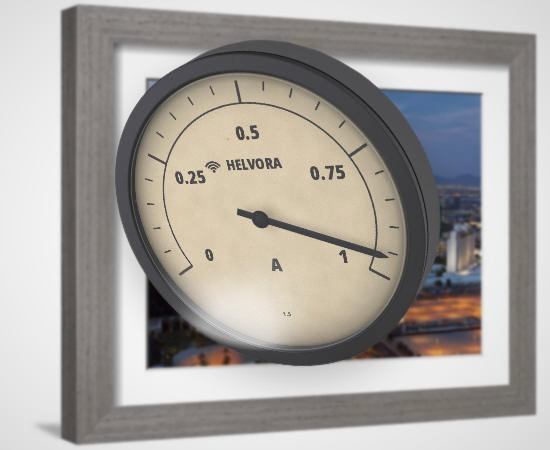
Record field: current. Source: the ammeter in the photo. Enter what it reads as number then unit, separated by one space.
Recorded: 0.95 A
